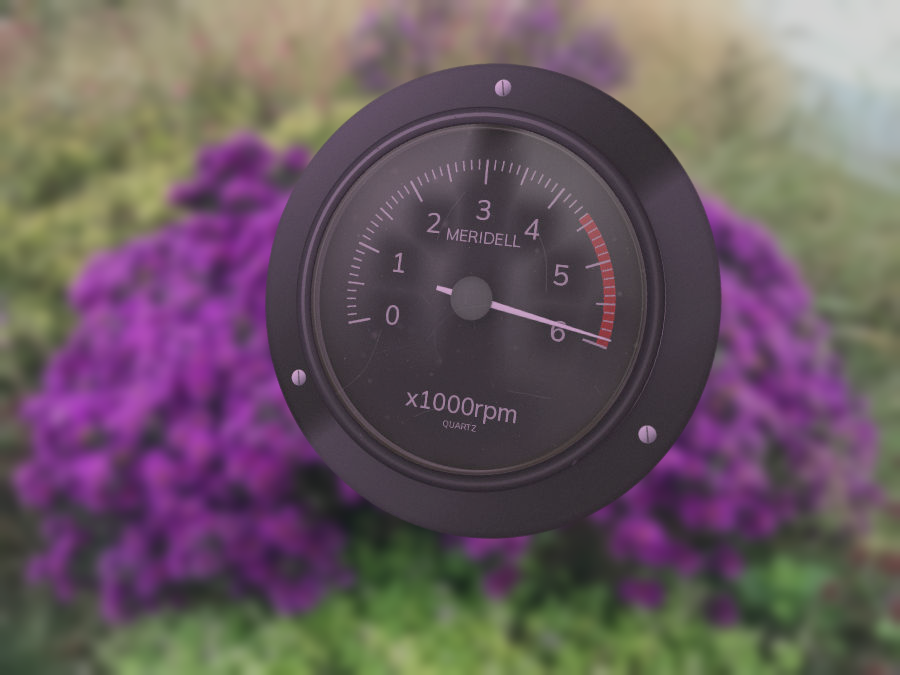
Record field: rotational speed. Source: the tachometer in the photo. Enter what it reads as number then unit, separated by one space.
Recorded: 5900 rpm
